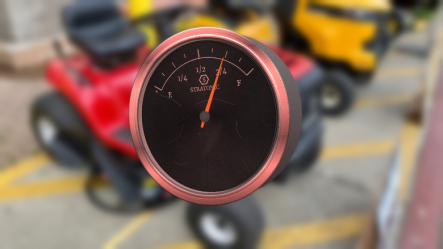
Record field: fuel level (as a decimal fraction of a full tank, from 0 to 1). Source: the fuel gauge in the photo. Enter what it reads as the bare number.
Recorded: 0.75
